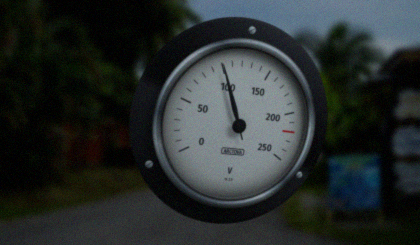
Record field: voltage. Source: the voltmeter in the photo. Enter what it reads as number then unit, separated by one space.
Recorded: 100 V
